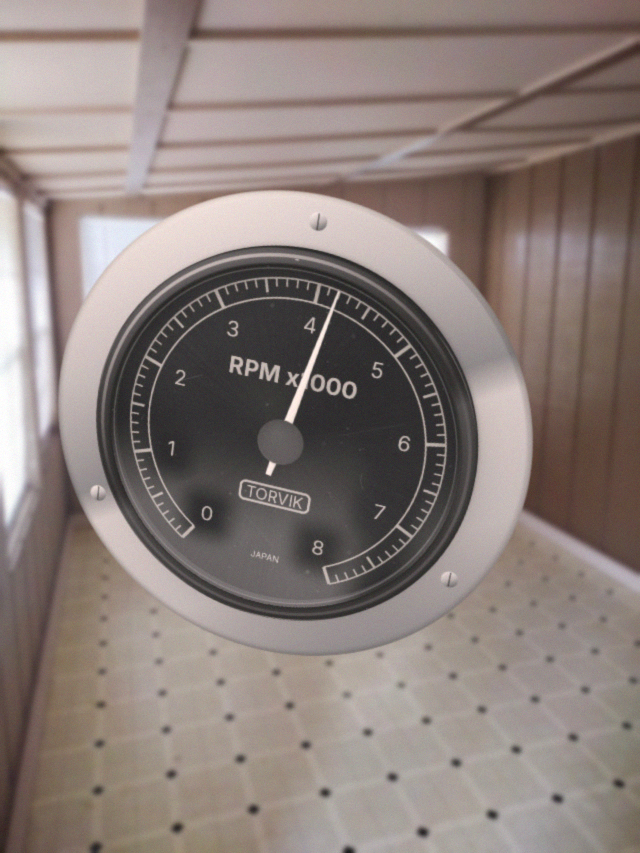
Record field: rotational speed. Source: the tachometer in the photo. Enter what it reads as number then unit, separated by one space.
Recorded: 4200 rpm
